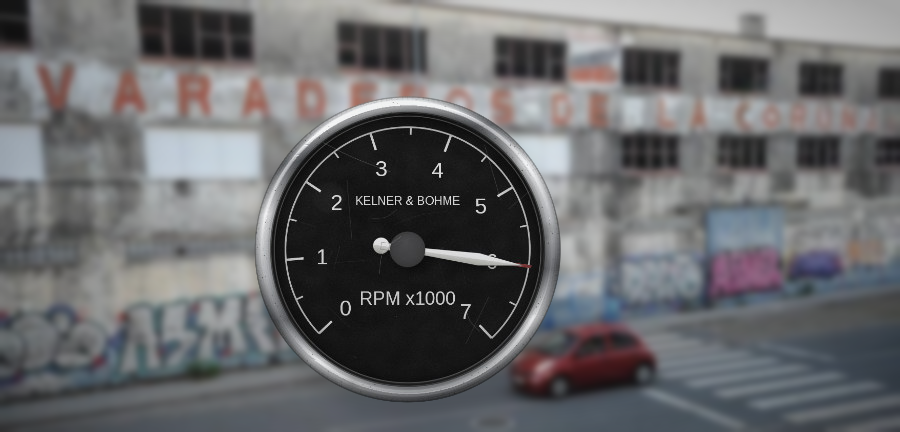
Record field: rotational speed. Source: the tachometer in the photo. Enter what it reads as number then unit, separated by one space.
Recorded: 6000 rpm
